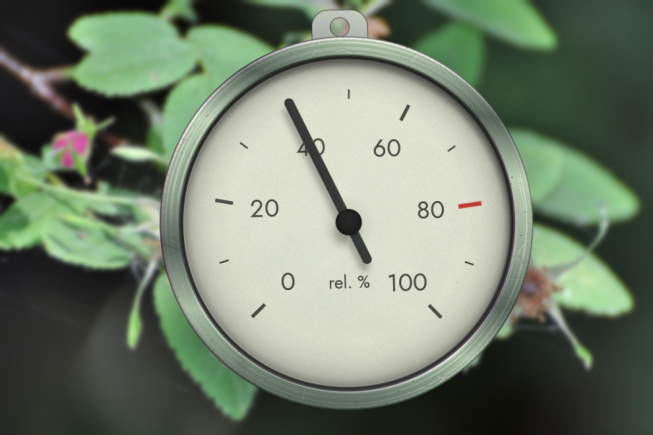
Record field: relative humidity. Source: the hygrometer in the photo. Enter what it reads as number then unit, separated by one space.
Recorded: 40 %
